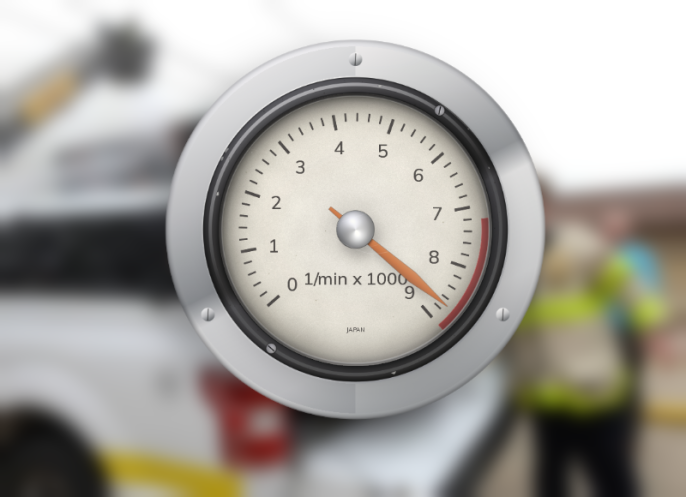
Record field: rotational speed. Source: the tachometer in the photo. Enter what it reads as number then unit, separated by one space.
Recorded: 8700 rpm
